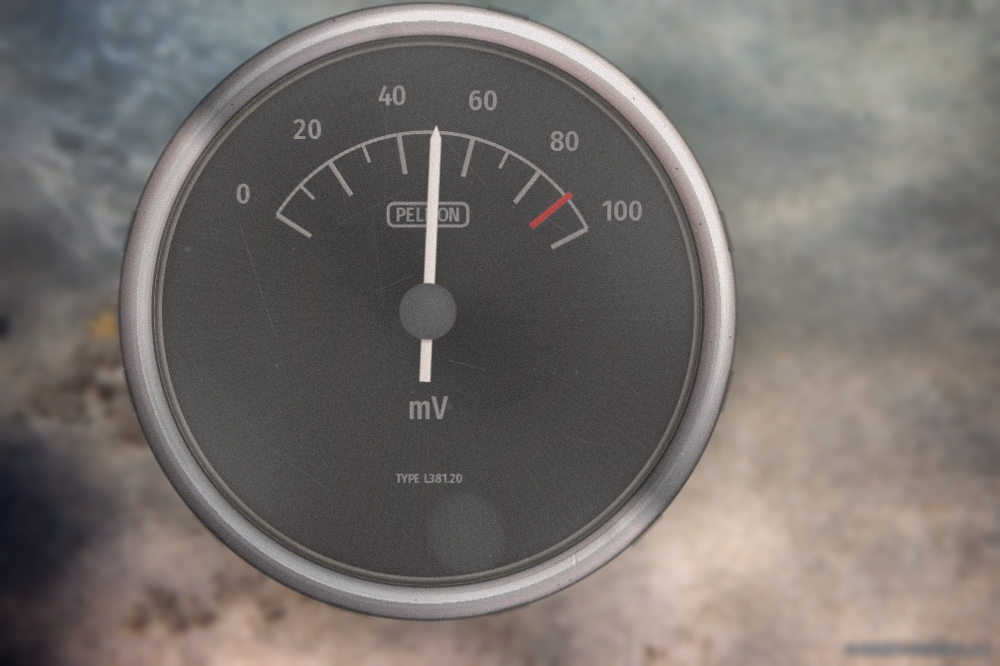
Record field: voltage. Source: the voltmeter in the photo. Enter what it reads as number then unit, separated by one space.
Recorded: 50 mV
